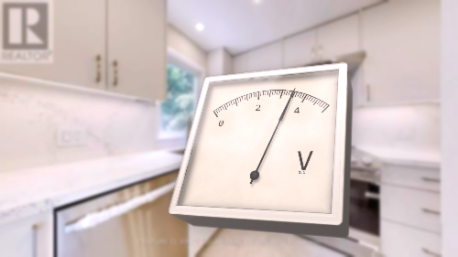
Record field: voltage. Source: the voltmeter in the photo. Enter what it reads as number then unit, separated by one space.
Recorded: 3.5 V
